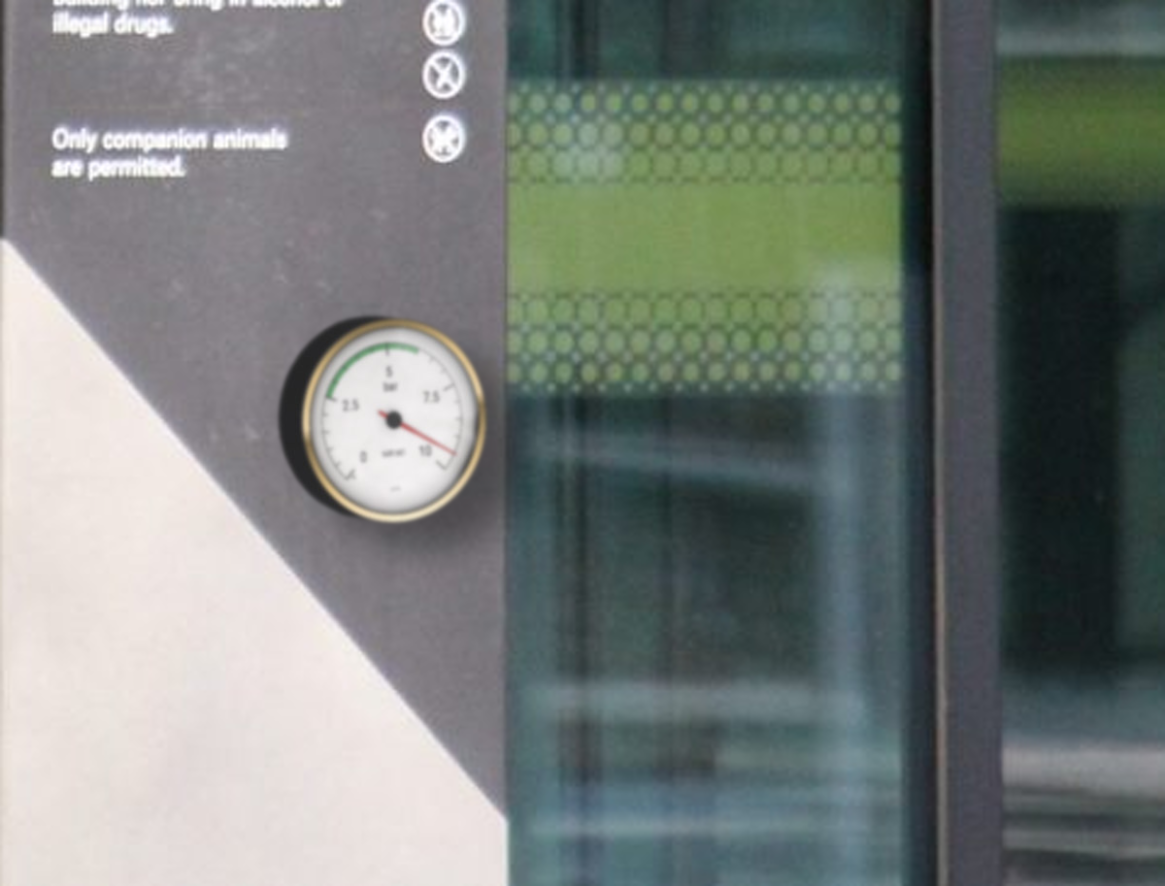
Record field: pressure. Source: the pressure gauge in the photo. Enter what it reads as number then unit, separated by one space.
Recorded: 9.5 bar
